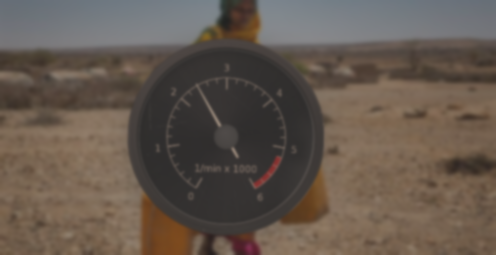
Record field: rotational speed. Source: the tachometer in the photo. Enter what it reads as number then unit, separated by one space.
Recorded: 2400 rpm
